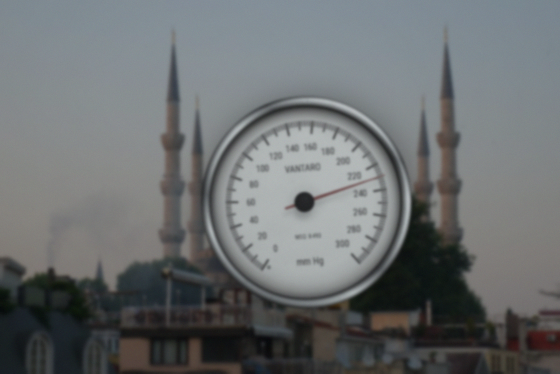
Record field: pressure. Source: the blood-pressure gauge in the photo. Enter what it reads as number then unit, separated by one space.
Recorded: 230 mmHg
